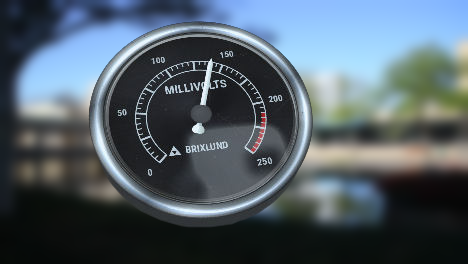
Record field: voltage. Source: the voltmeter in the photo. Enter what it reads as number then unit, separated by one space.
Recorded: 140 mV
